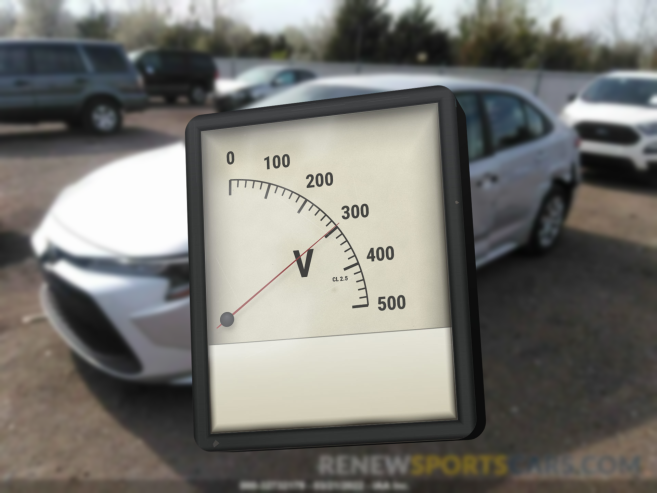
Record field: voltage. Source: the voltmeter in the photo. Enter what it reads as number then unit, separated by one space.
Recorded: 300 V
